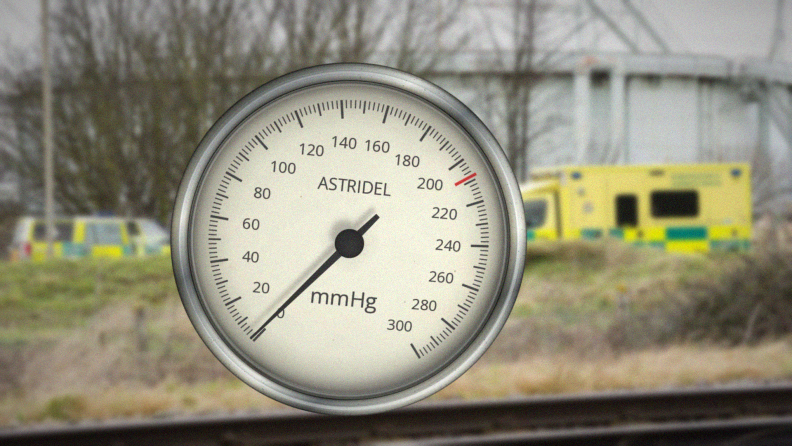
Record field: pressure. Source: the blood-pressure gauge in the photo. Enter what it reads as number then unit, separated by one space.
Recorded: 2 mmHg
